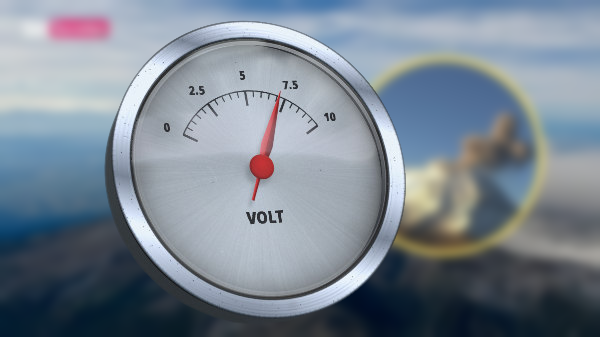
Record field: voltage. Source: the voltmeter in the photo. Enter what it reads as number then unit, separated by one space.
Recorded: 7 V
